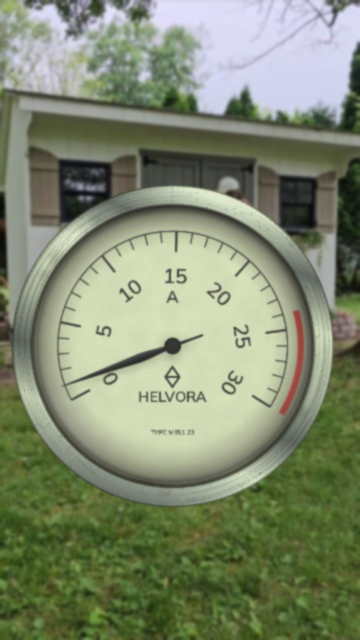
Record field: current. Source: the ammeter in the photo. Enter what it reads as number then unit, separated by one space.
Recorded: 1 A
